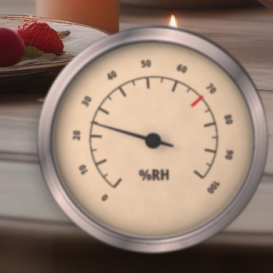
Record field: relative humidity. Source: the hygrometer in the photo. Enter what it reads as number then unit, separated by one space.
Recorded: 25 %
